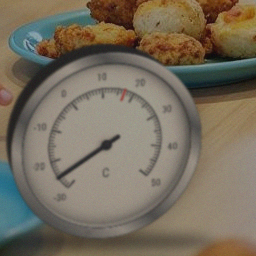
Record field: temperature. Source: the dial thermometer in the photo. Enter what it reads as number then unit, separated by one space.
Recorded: -25 °C
